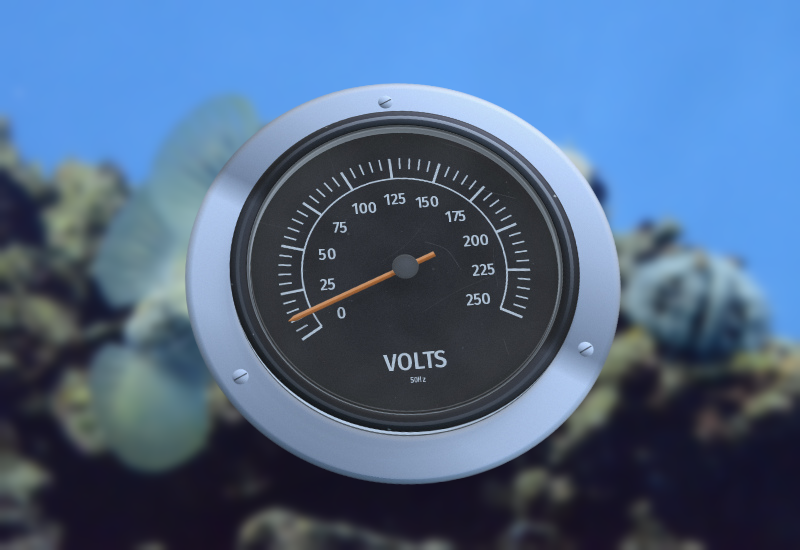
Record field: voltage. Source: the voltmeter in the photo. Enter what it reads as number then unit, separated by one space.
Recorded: 10 V
